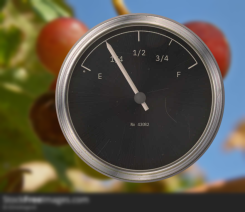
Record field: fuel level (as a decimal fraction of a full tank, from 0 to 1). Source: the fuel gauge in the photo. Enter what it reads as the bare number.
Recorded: 0.25
